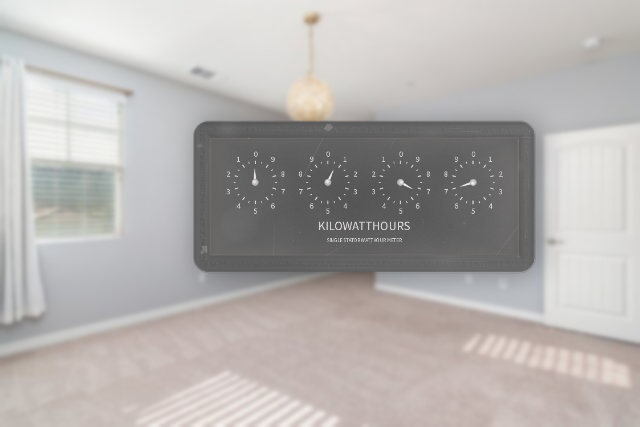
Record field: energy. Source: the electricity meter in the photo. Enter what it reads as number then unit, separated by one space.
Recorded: 67 kWh
